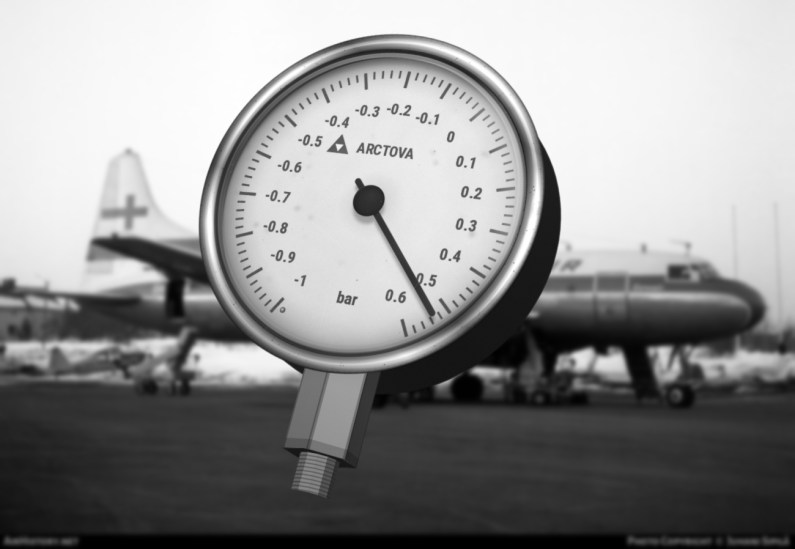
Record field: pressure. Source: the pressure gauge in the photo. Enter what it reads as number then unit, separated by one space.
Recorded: 0.53 bar
